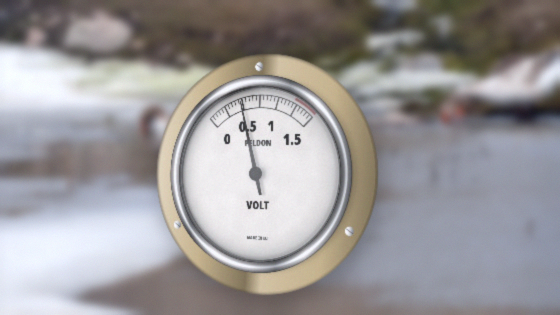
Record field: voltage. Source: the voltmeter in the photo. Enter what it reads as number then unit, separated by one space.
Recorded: 0.5 V
